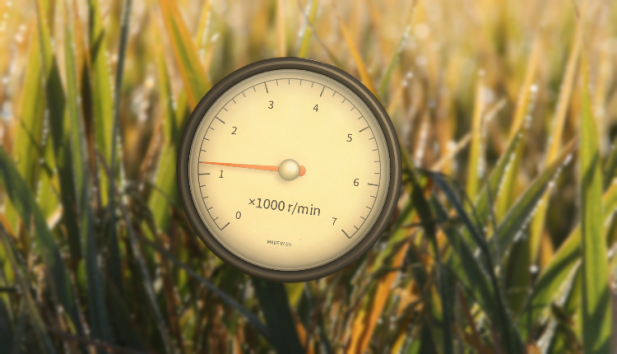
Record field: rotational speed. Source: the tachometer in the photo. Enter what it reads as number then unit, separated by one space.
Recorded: 1200 rpm
